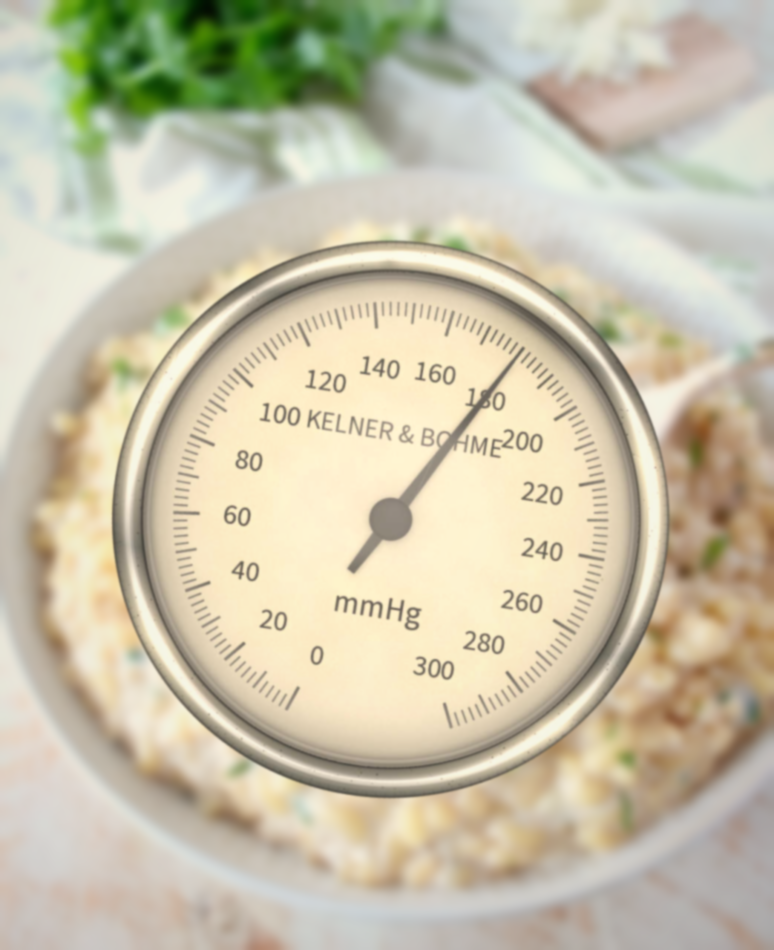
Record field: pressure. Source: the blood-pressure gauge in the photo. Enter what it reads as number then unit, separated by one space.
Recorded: 180 mmHg
